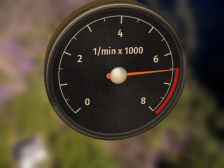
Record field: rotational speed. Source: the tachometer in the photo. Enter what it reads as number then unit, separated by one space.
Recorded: 6500 rpm
